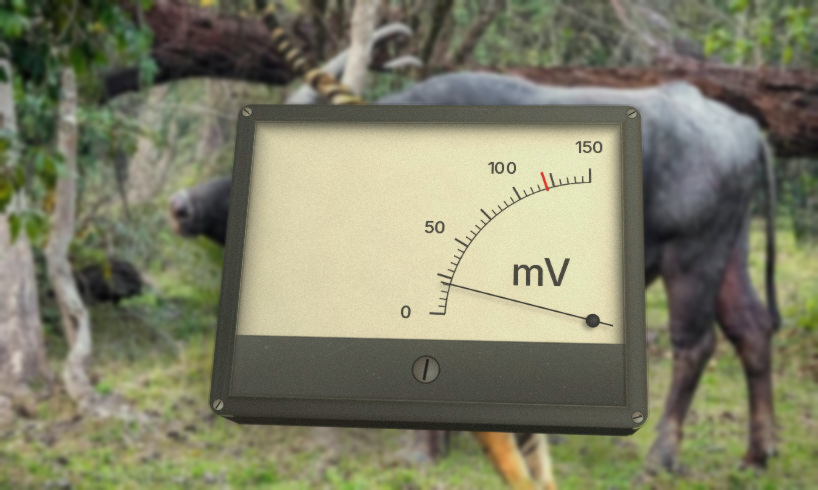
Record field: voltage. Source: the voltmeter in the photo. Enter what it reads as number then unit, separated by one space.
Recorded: 20 mV
